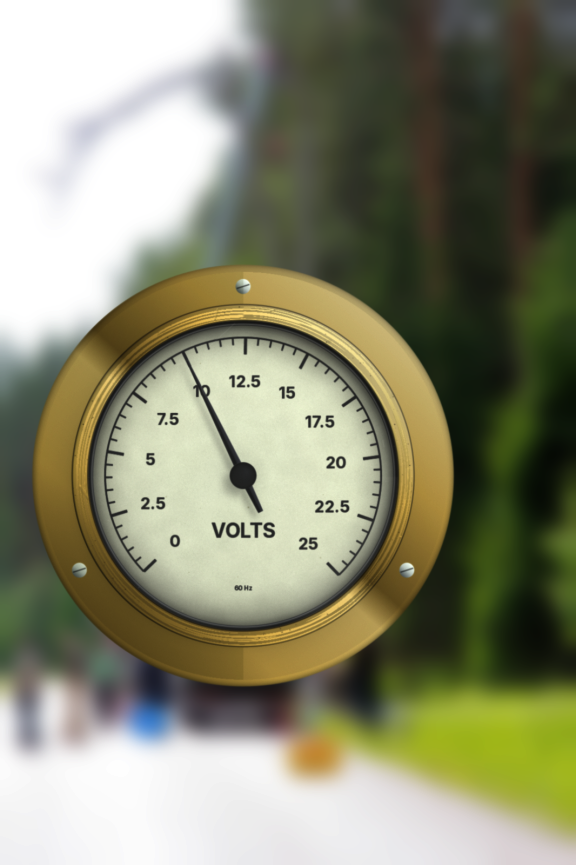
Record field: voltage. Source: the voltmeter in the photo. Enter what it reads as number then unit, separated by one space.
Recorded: 10 V
